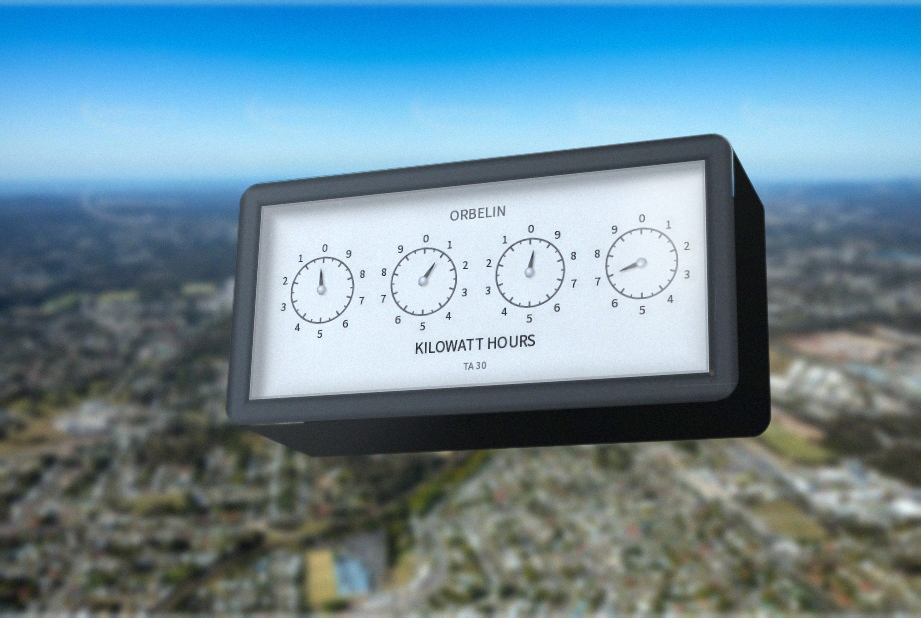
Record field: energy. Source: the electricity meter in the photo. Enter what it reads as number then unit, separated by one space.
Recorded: 97 kWh
